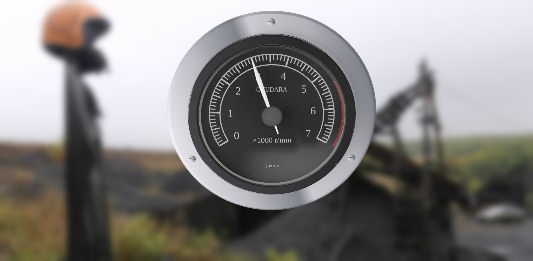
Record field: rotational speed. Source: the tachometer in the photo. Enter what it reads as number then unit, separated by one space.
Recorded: 3000 rpm
